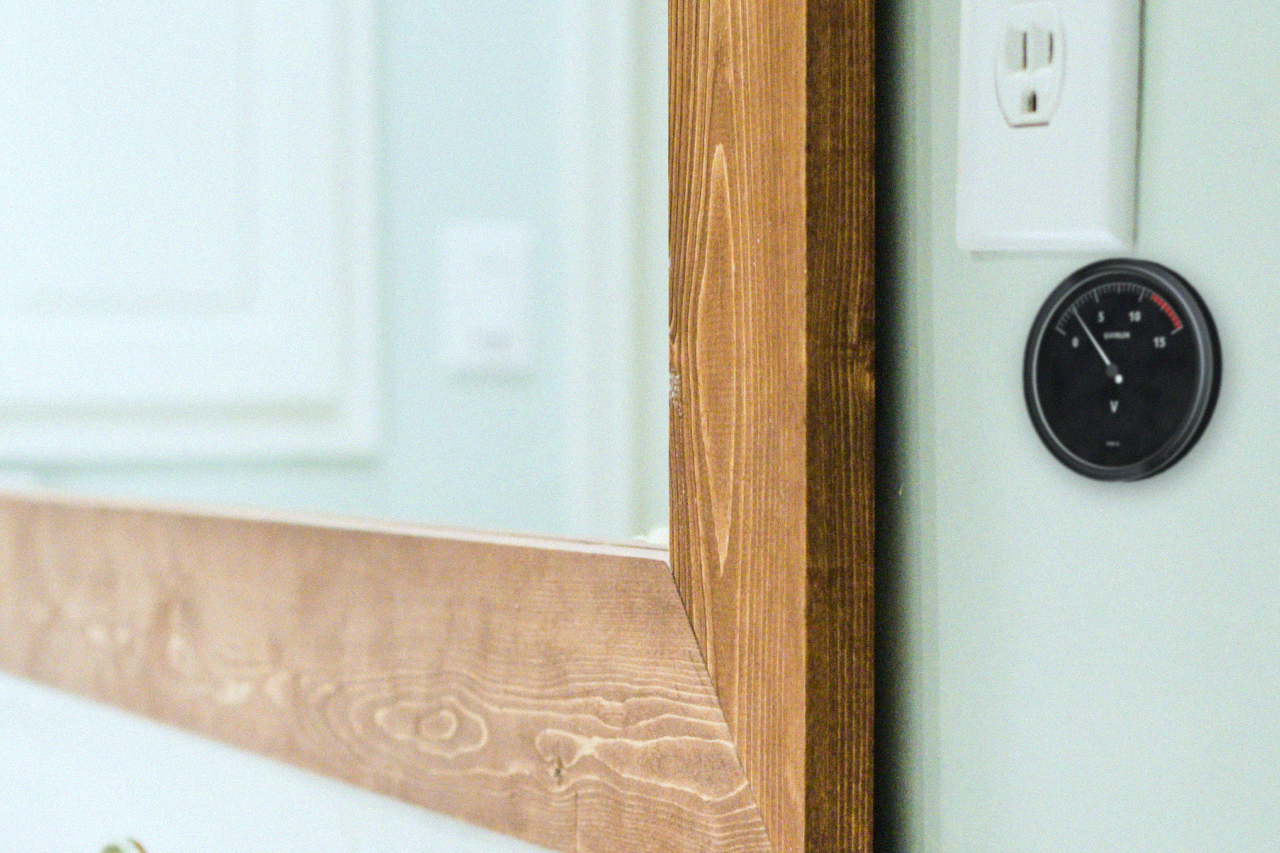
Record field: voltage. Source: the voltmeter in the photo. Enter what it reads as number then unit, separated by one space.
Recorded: 2.5 V
